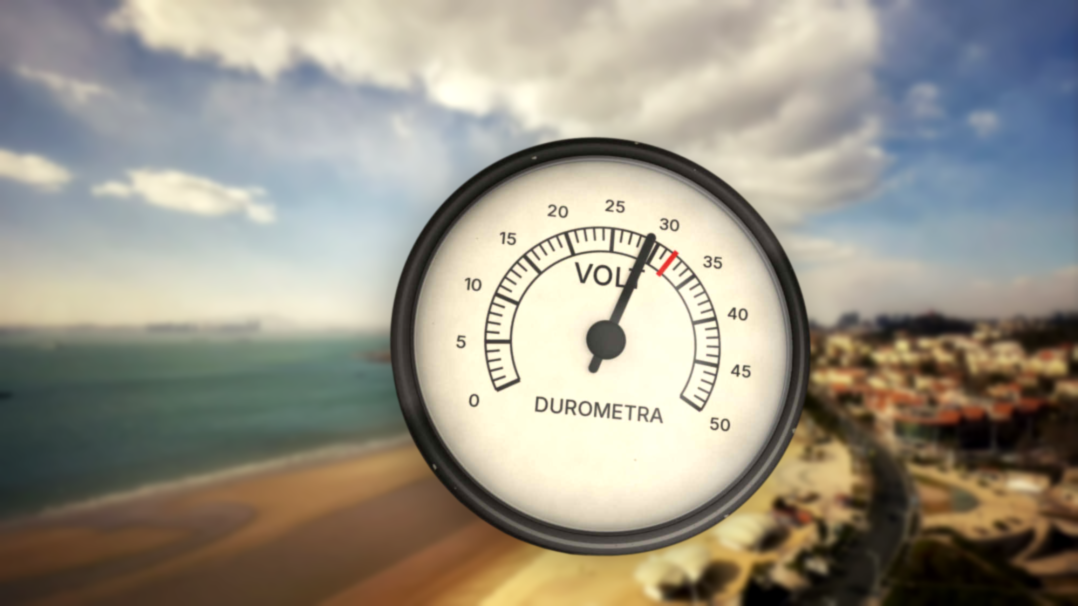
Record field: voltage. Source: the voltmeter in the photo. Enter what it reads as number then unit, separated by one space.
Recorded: 29 V
